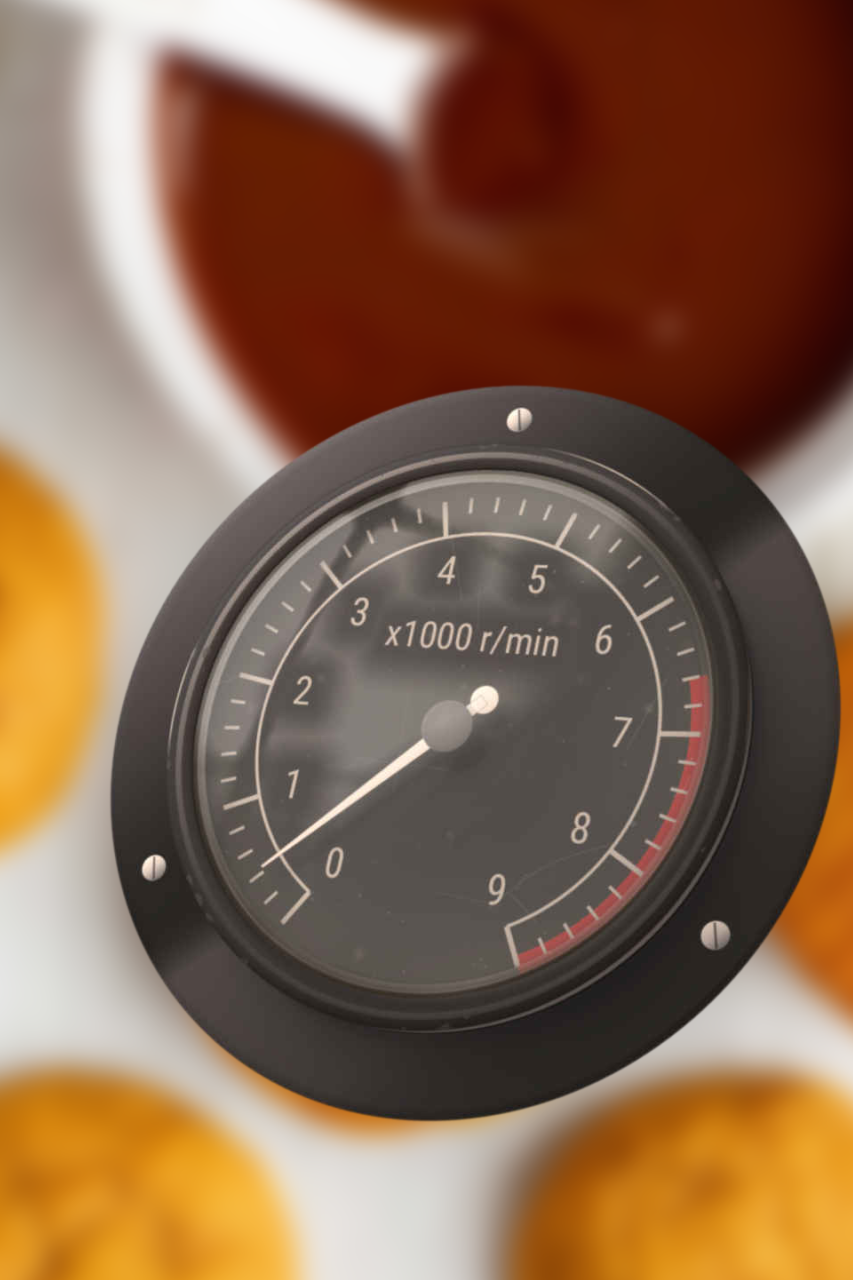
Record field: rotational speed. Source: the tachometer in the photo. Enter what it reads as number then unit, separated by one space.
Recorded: 400 rpm
